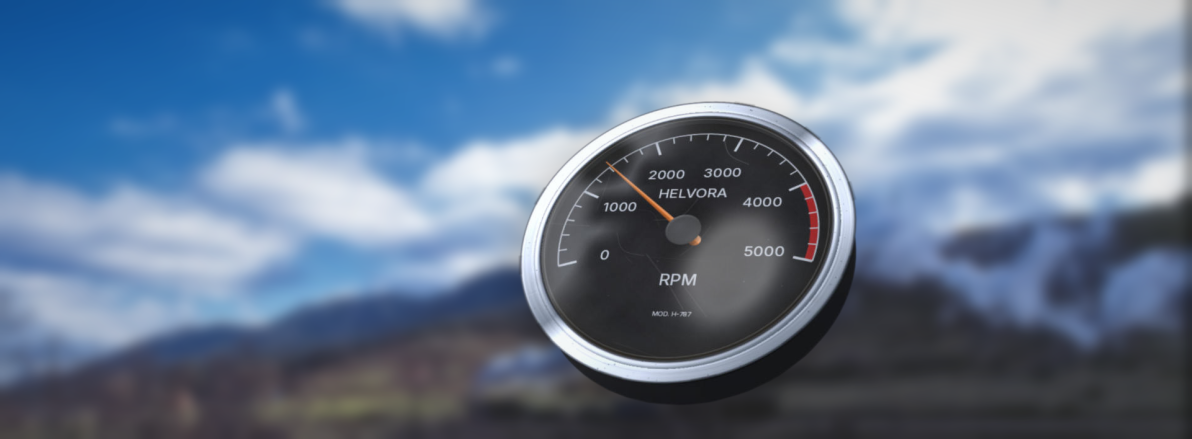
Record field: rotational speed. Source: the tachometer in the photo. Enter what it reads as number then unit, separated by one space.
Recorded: 1400 rpm
